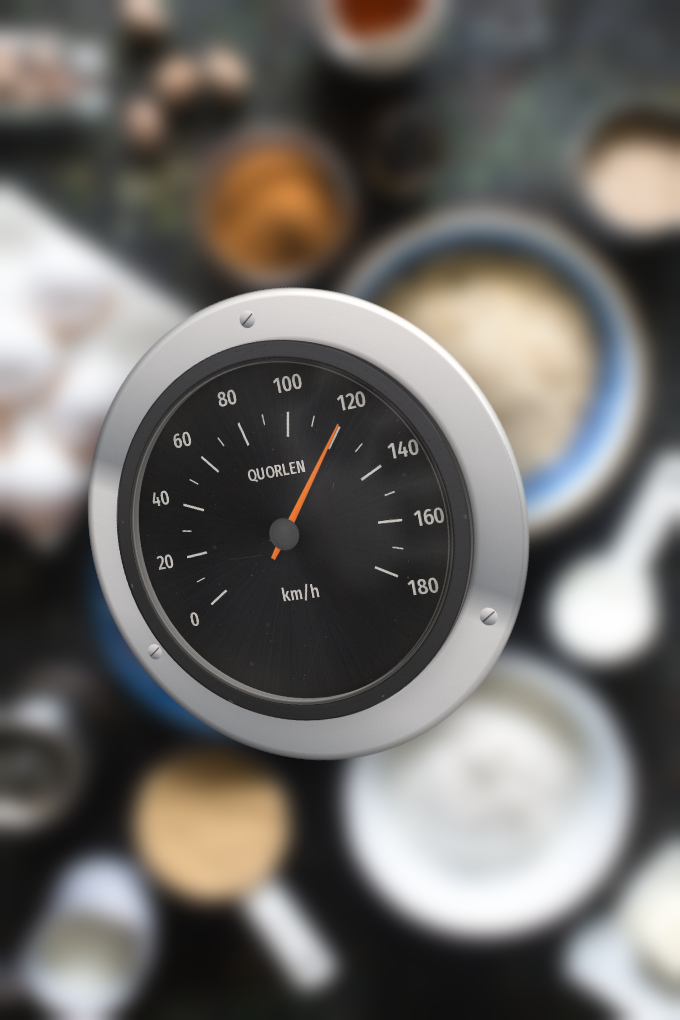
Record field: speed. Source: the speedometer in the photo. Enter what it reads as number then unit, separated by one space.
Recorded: 120 km/h
